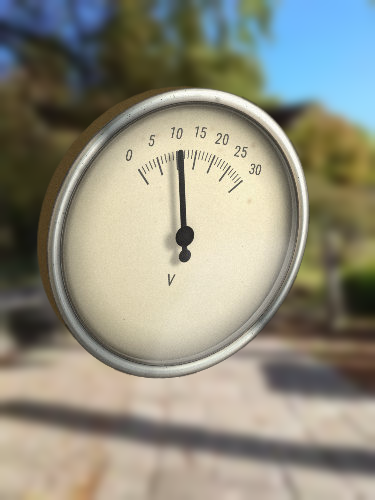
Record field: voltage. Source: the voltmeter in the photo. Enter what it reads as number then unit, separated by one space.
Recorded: 10 V
